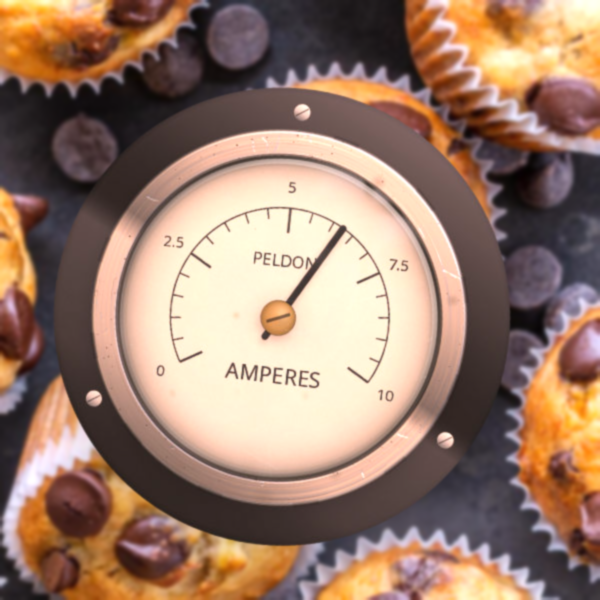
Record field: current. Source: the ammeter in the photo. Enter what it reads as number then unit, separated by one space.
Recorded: 6.25 A
